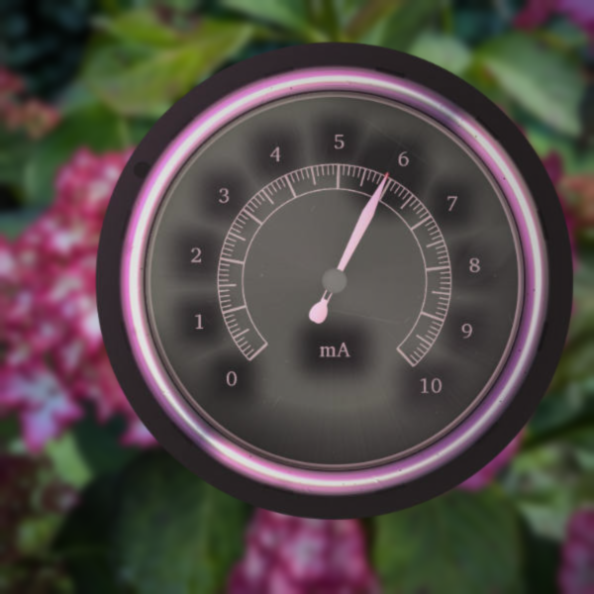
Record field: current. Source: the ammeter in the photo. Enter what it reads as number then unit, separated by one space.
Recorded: 5.9 mA
